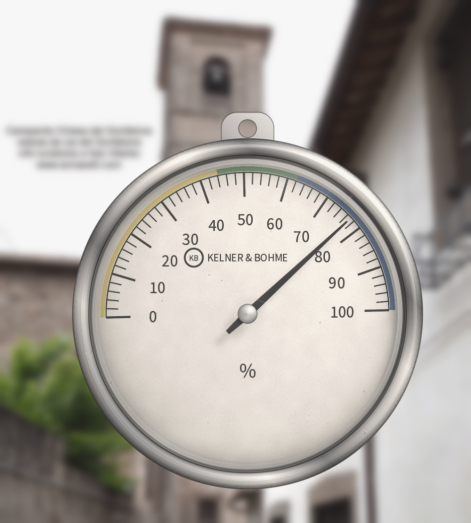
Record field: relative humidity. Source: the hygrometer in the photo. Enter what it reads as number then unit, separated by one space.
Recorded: 77 %
